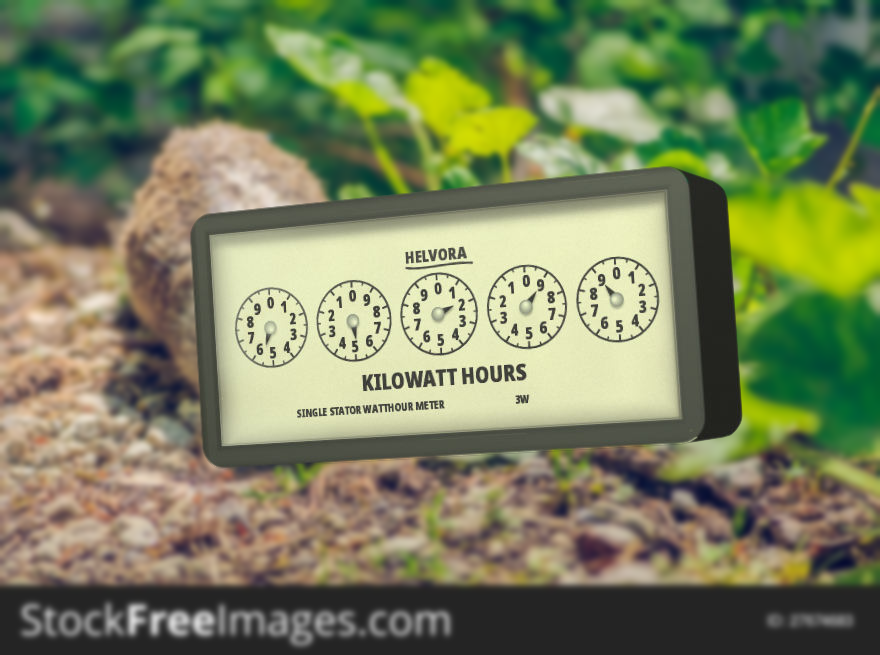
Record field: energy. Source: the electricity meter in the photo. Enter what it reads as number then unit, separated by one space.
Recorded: 55189 kWh
